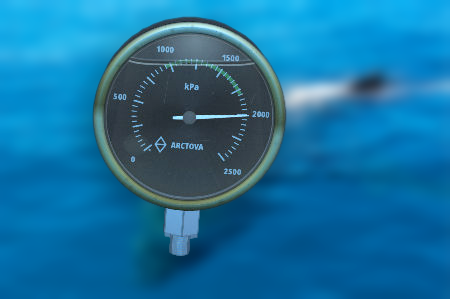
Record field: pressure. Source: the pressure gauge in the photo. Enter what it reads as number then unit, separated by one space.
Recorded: 2000 kPa
